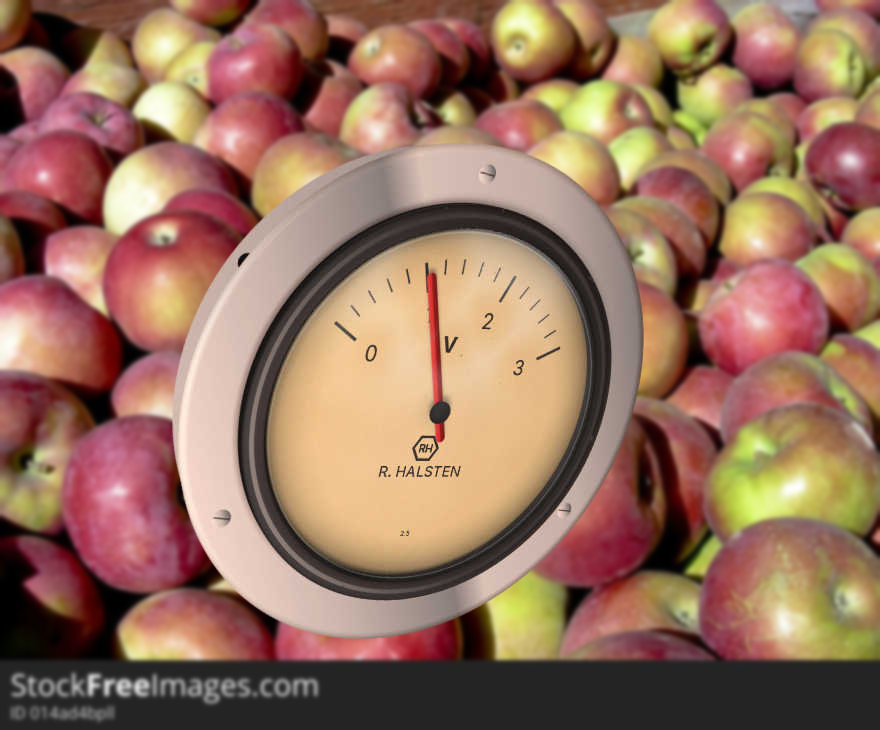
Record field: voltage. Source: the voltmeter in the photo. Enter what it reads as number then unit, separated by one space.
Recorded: 1 V
